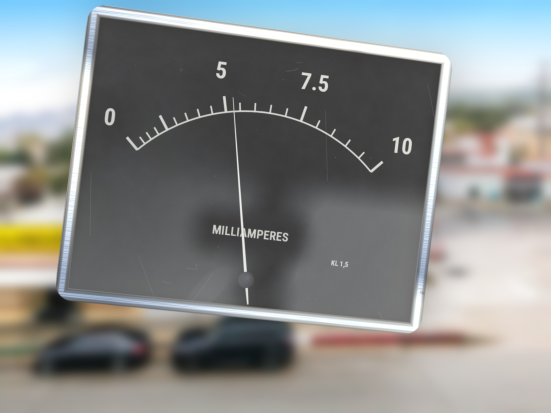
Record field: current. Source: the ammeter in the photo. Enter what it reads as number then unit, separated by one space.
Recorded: 5.25 mA
